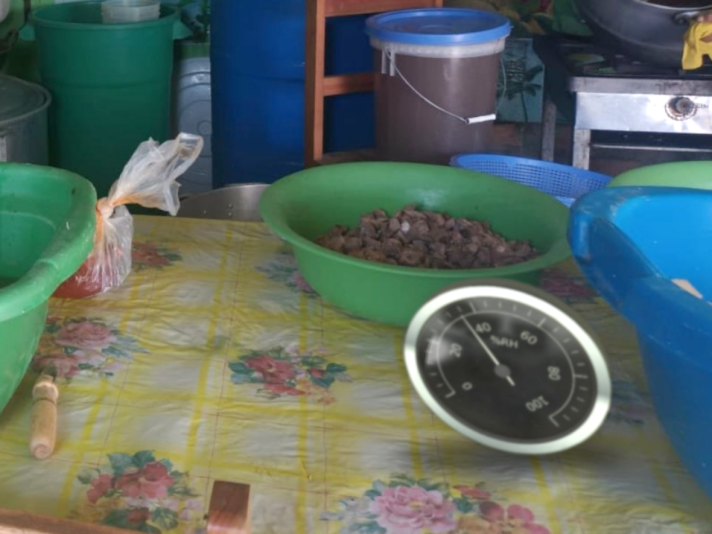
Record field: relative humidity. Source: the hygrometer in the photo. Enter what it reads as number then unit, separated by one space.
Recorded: 36 %
